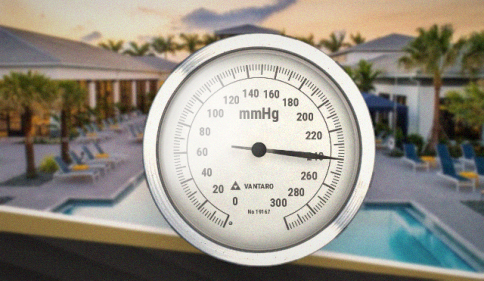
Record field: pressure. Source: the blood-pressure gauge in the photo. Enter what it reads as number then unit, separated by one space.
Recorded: 240 mmHg
